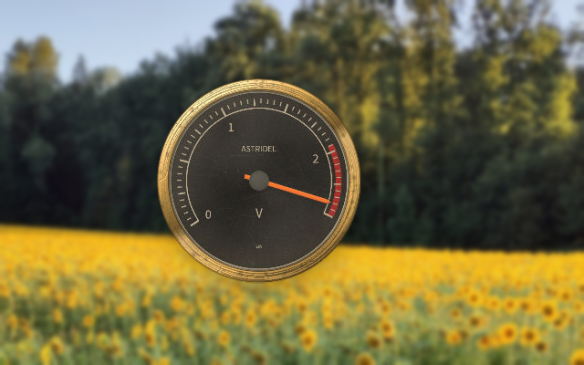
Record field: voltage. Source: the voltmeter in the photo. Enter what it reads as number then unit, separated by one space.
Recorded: 2.4 V
